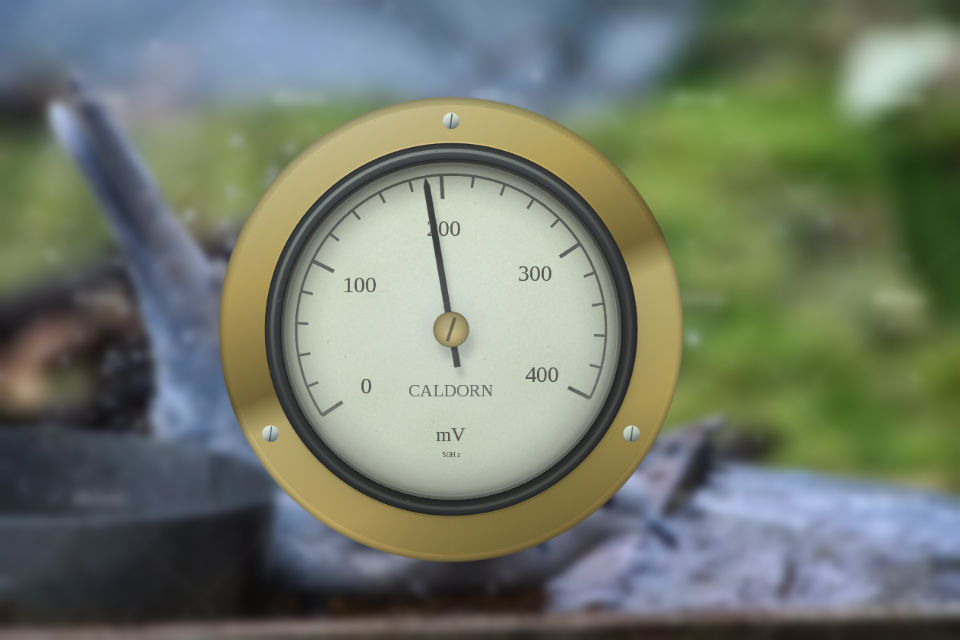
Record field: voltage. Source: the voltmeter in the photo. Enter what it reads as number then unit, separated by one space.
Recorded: 190 mV
